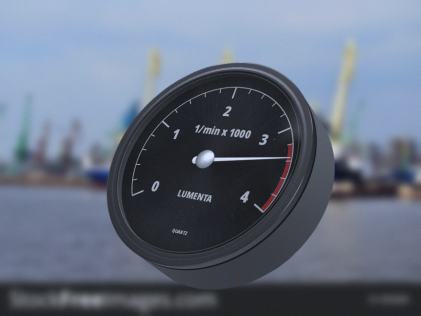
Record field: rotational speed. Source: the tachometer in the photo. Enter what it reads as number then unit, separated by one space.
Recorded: 3400 rpm
